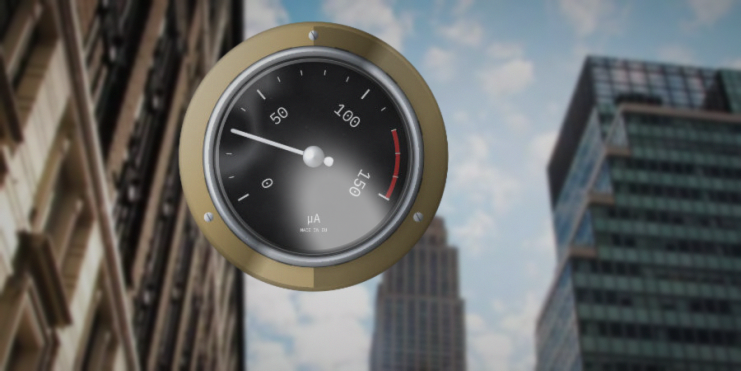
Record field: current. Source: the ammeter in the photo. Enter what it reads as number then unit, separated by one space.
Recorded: 30 µA
